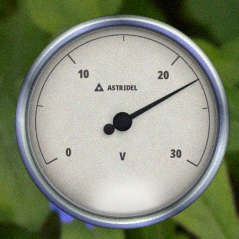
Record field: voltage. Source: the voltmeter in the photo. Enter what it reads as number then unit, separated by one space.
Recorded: 22.5 V
